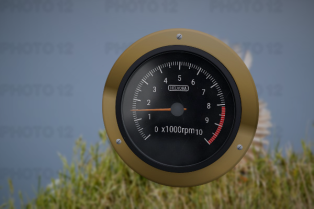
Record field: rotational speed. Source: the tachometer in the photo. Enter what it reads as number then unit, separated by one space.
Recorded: 1500 rpm
